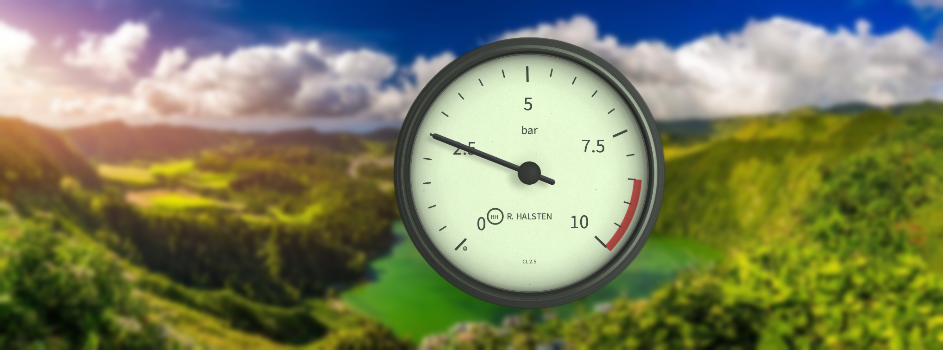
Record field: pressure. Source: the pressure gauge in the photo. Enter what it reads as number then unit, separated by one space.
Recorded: 2.5 bar
